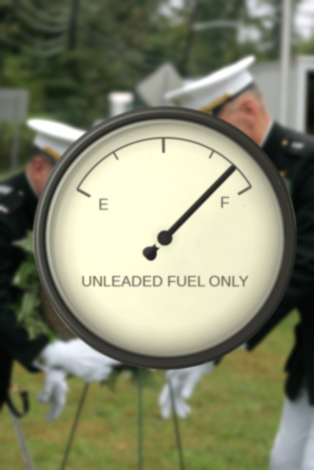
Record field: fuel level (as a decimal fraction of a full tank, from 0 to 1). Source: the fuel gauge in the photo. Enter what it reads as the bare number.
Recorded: 0.875
